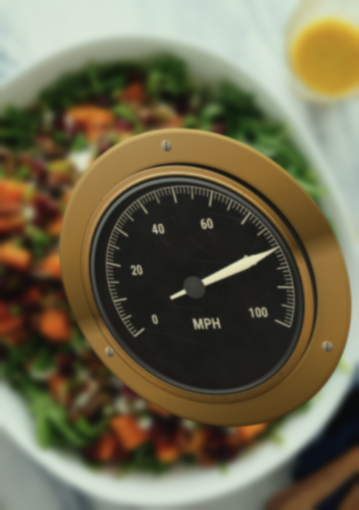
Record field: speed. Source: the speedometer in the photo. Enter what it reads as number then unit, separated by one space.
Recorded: 80 mph
